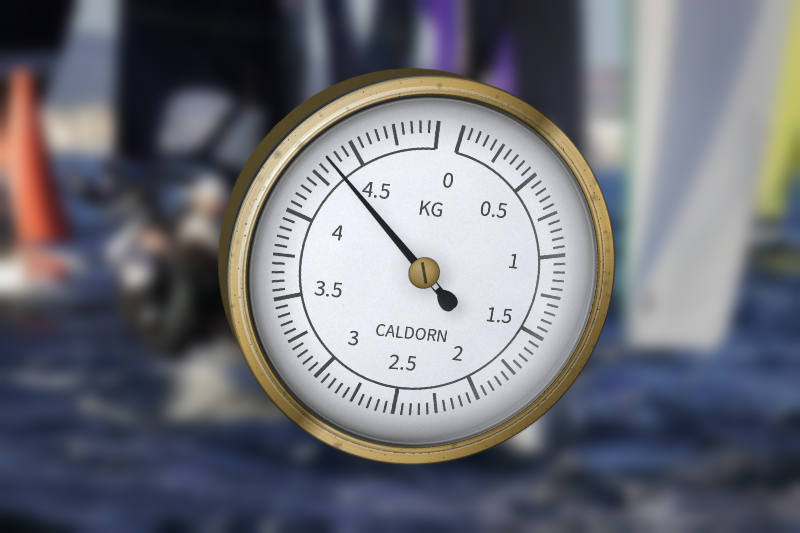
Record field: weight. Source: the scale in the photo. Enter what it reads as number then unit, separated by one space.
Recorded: 4.35 kg
